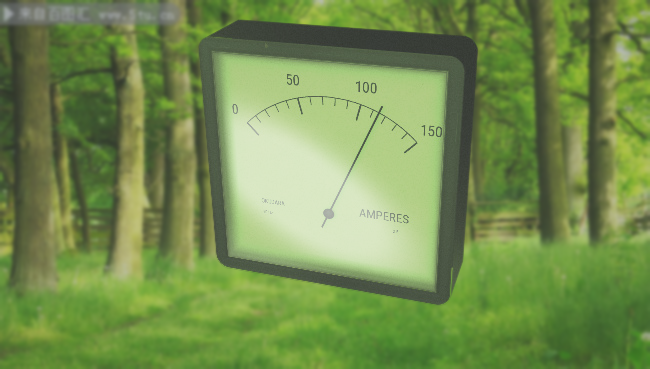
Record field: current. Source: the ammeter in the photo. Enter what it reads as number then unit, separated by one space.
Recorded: 115 A
